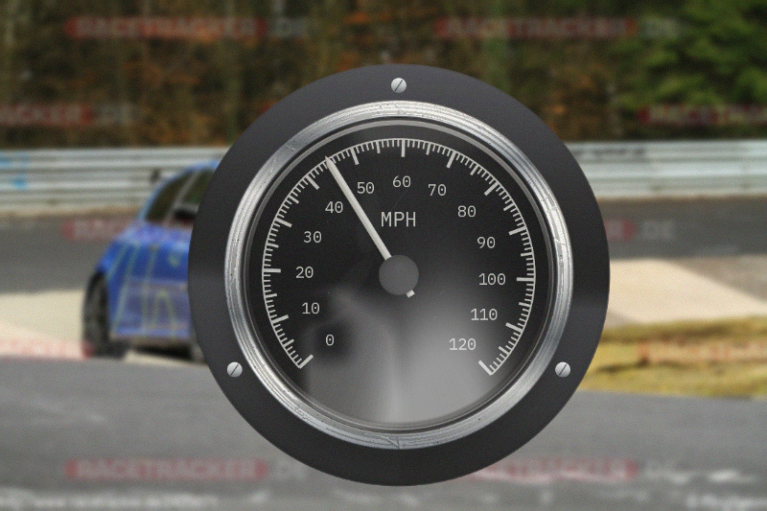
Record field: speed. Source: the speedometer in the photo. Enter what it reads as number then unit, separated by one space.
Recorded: 45 mph
